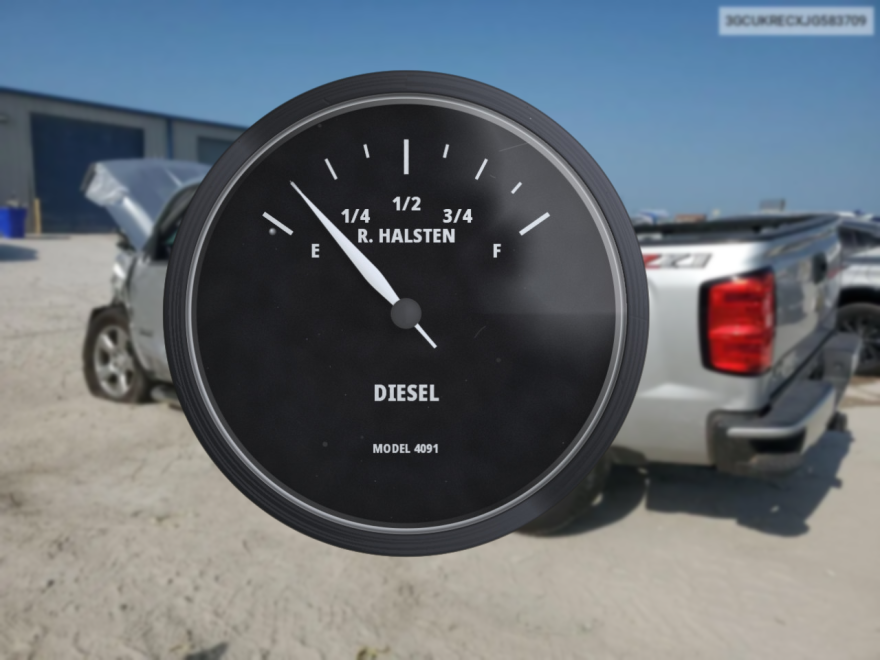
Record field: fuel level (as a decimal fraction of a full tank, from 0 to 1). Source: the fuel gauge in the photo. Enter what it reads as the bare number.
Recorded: 0.125
